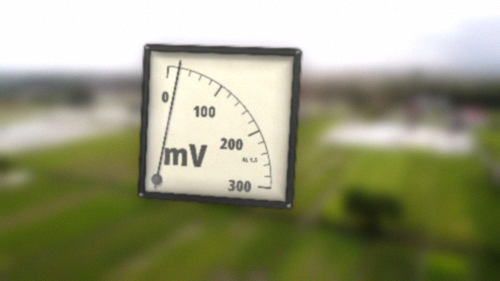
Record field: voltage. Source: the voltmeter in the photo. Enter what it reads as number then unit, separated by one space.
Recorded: 20 mV
